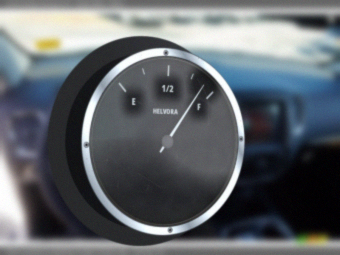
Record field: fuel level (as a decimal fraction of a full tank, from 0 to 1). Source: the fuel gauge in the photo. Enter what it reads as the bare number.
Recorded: 0.875
